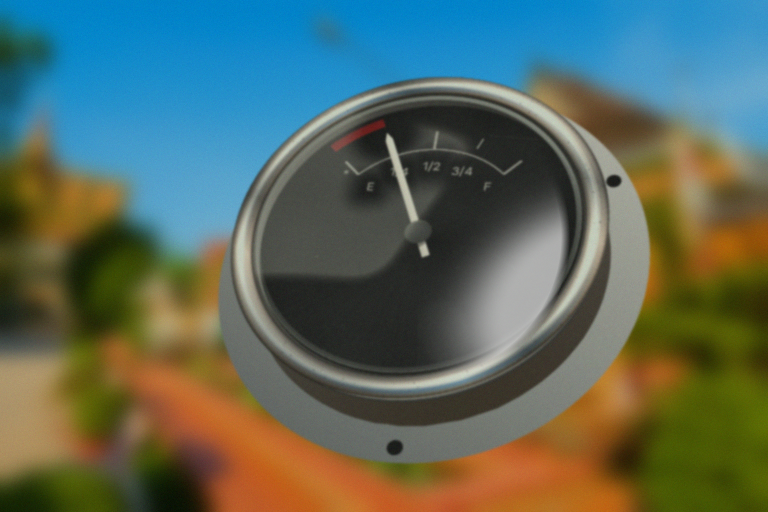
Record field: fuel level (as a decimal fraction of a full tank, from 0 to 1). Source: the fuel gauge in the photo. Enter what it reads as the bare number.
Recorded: 0.25
